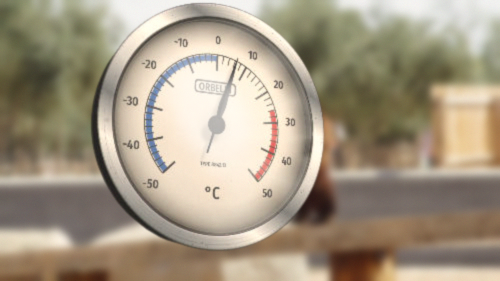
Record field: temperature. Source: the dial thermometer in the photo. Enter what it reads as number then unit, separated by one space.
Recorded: 6 °C
